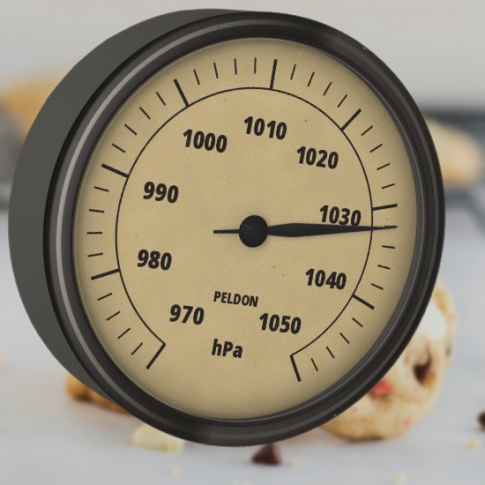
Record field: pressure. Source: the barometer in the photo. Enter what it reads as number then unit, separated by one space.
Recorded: 1032 hPa
